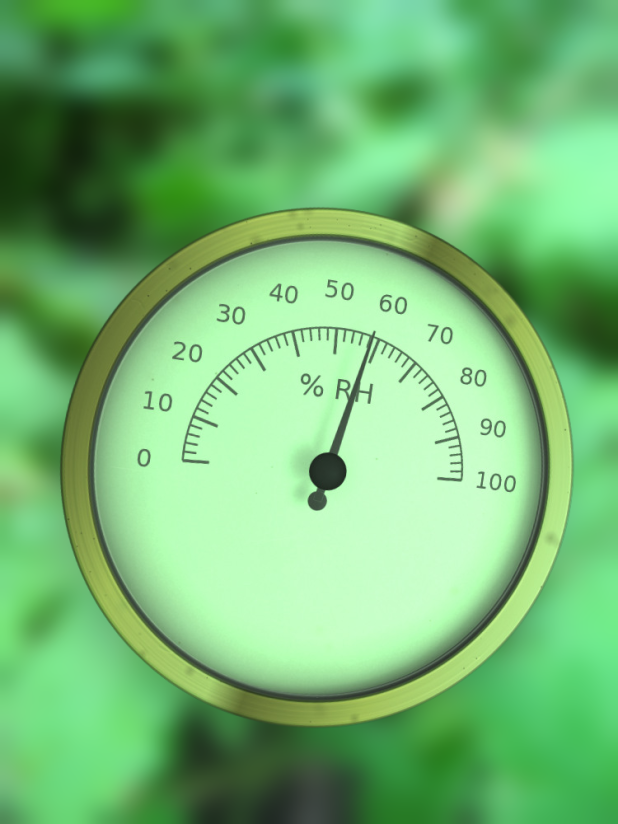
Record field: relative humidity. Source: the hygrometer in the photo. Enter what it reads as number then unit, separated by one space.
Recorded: 58 %
